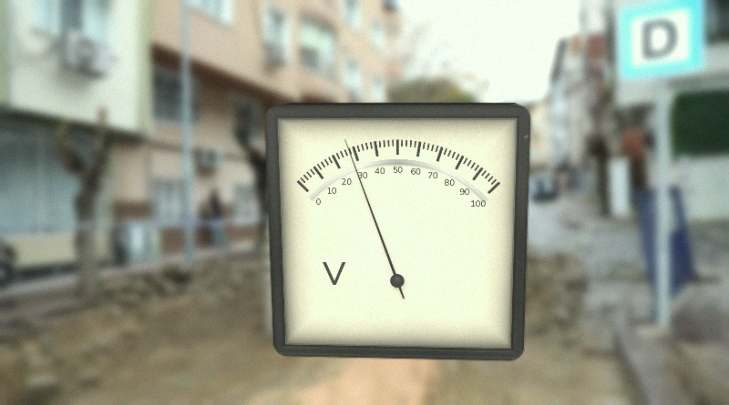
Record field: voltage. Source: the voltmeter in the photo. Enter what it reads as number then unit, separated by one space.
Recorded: 28 V
